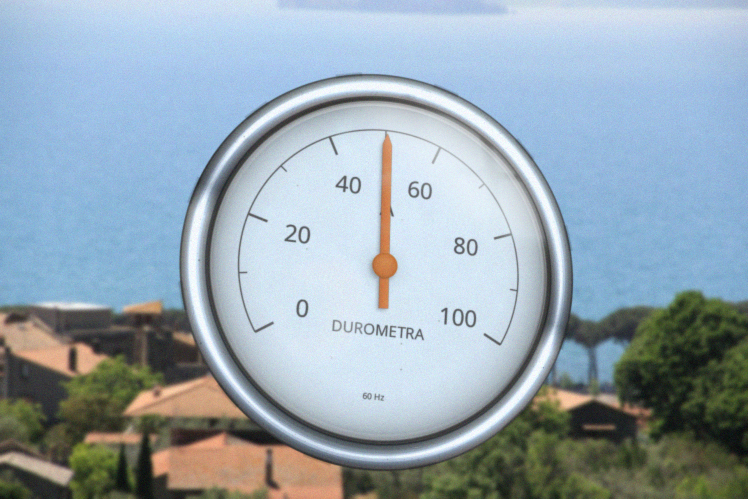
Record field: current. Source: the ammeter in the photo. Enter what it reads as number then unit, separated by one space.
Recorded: 50 A
